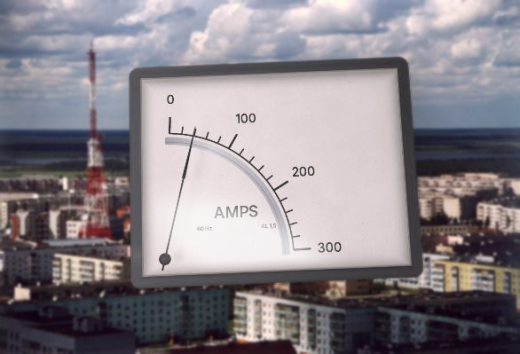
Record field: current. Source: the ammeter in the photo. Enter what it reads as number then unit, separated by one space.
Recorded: 40 A
